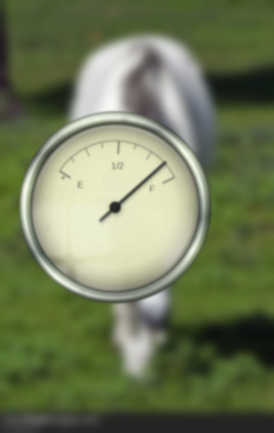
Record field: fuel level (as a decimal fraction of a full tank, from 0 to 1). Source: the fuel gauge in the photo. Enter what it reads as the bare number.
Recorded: 0.875
